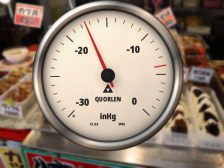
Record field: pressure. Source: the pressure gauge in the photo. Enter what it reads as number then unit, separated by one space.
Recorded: -17.5 inHg
